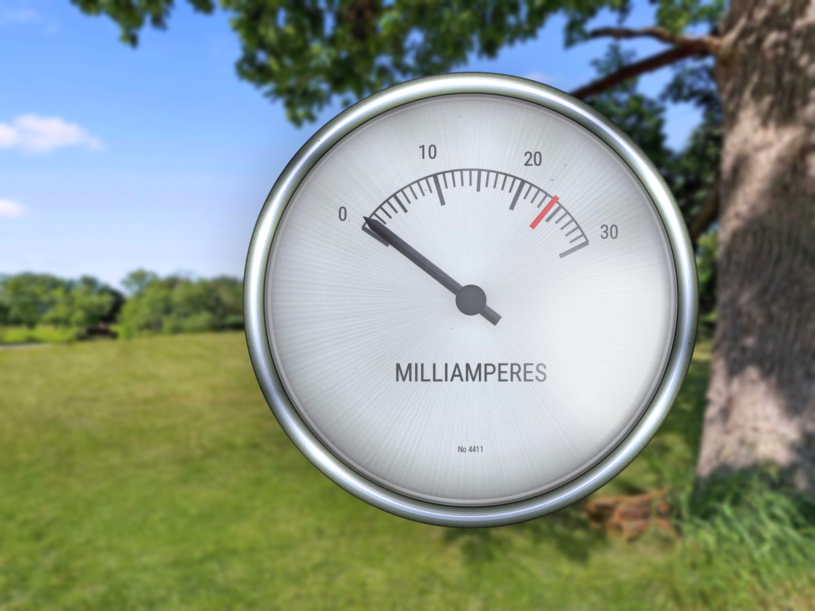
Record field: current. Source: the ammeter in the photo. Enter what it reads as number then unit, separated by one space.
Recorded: 1 mA
